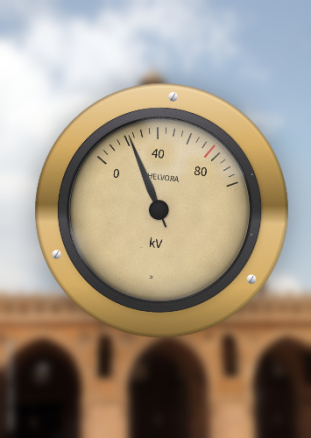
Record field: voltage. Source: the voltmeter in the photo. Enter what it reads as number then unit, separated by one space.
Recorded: 22.5 kV
